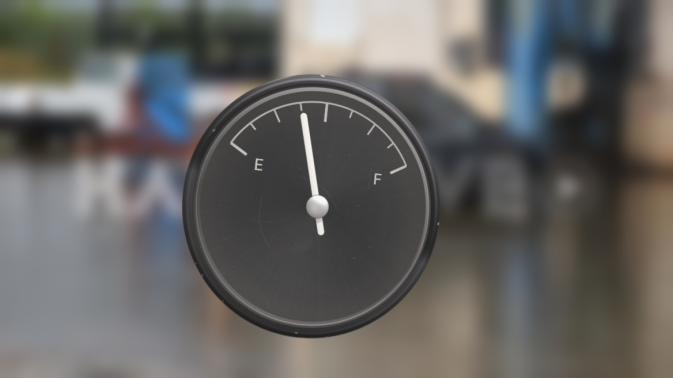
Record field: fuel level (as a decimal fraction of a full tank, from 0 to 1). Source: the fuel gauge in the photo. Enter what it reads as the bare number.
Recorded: 0.375
